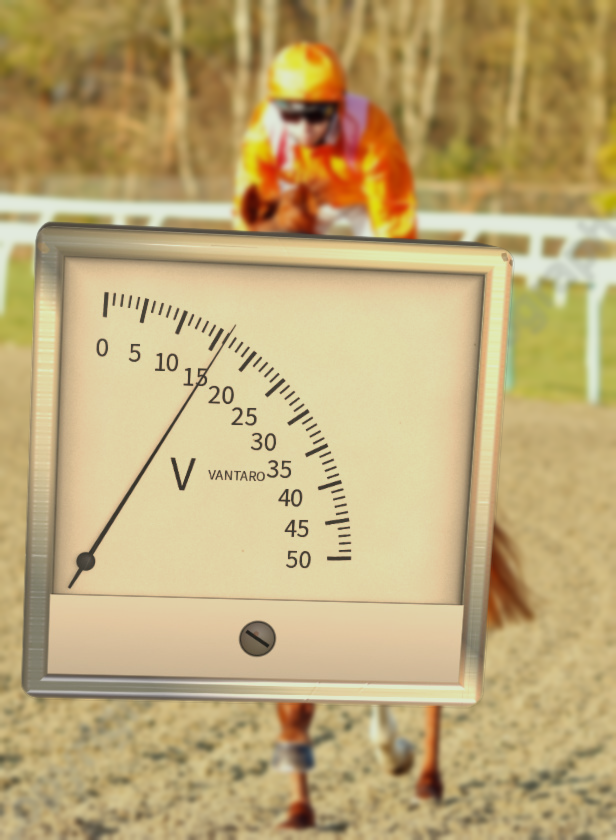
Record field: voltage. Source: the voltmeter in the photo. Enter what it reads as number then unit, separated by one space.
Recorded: 16 V
